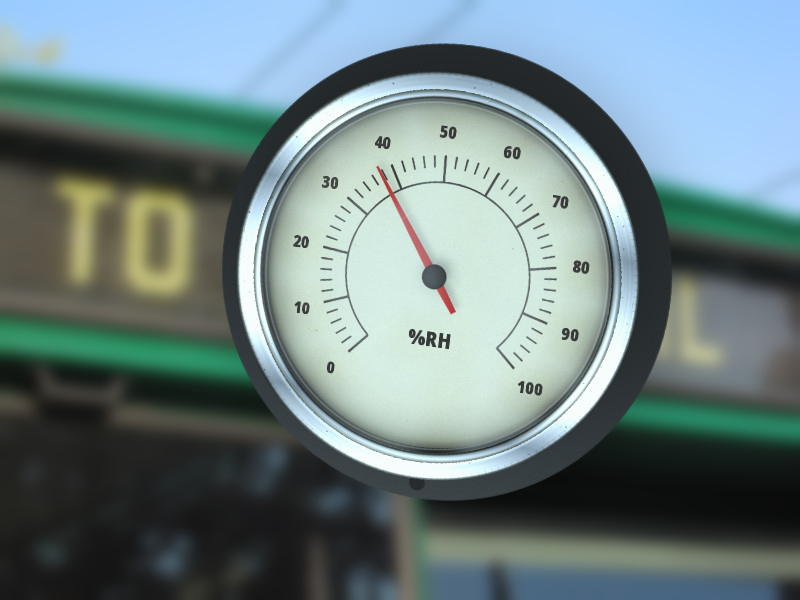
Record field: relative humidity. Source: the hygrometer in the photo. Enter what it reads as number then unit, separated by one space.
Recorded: 38 %
